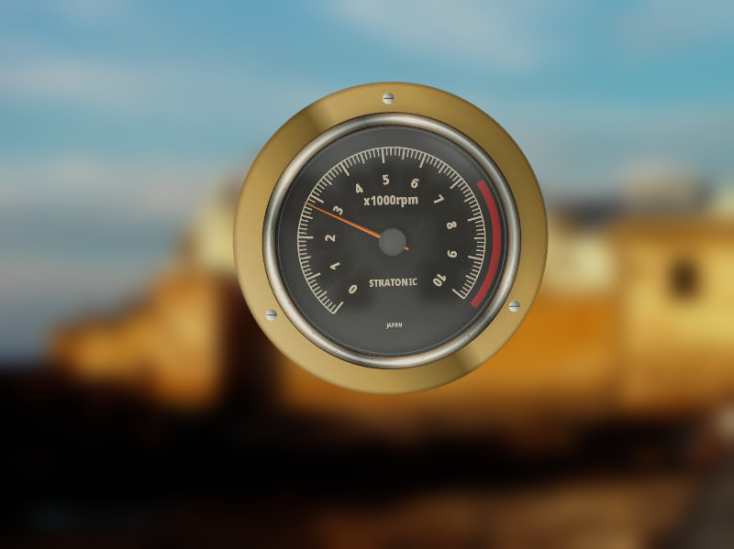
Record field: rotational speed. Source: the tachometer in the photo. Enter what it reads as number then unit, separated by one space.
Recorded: 2800 rpm
